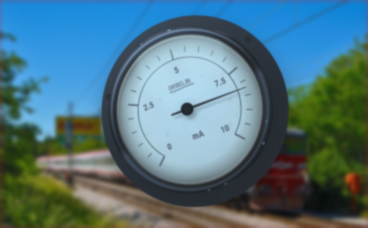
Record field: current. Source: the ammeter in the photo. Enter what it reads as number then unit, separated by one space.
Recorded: 8.25 mA
